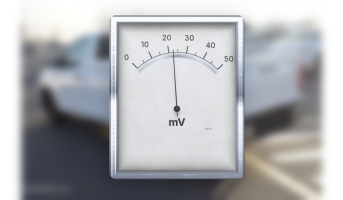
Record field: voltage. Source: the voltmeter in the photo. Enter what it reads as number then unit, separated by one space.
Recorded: 22.5 mV
